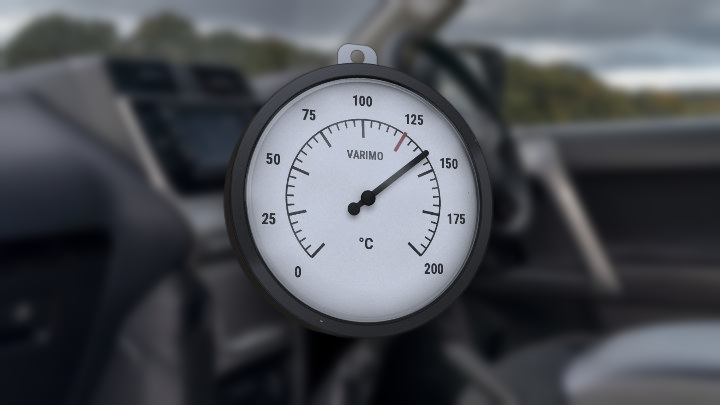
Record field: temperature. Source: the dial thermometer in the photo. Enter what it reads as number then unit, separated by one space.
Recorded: 140 °C
